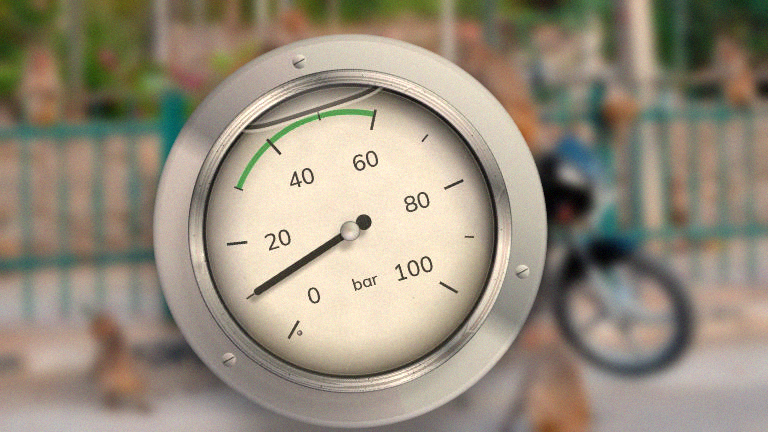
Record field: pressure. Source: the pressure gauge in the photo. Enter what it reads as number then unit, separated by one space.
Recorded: 10 bar
